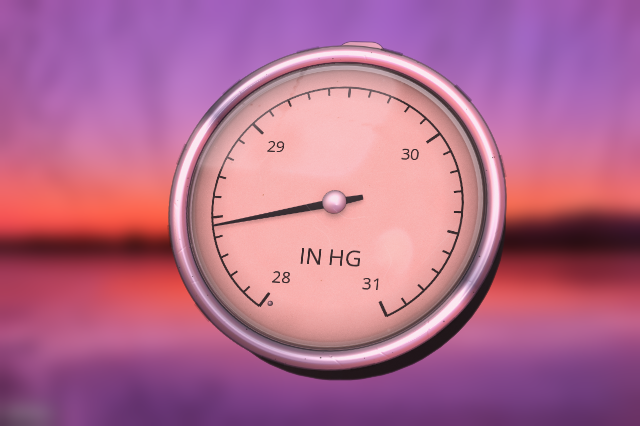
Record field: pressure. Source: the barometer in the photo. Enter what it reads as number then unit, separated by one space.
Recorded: 28.45 inHg
